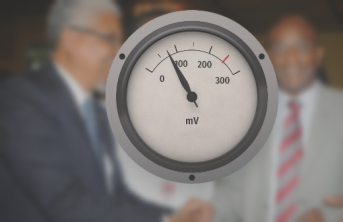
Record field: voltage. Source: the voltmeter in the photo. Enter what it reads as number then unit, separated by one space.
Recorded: 75 mV
